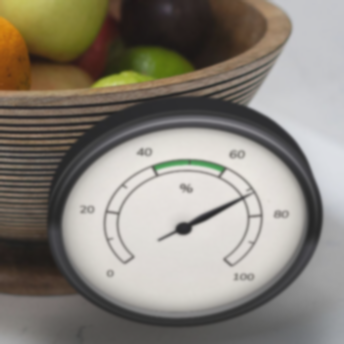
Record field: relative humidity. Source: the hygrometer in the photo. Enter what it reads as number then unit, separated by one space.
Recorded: 70 %
